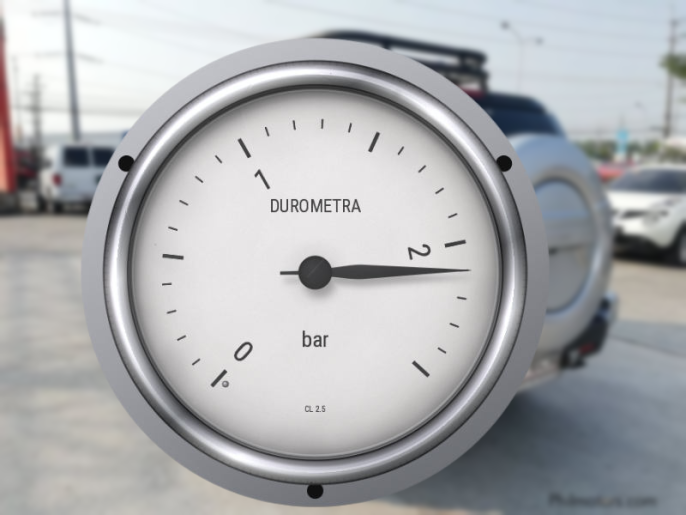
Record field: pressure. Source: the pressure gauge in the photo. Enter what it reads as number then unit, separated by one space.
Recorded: 2.1 bar
